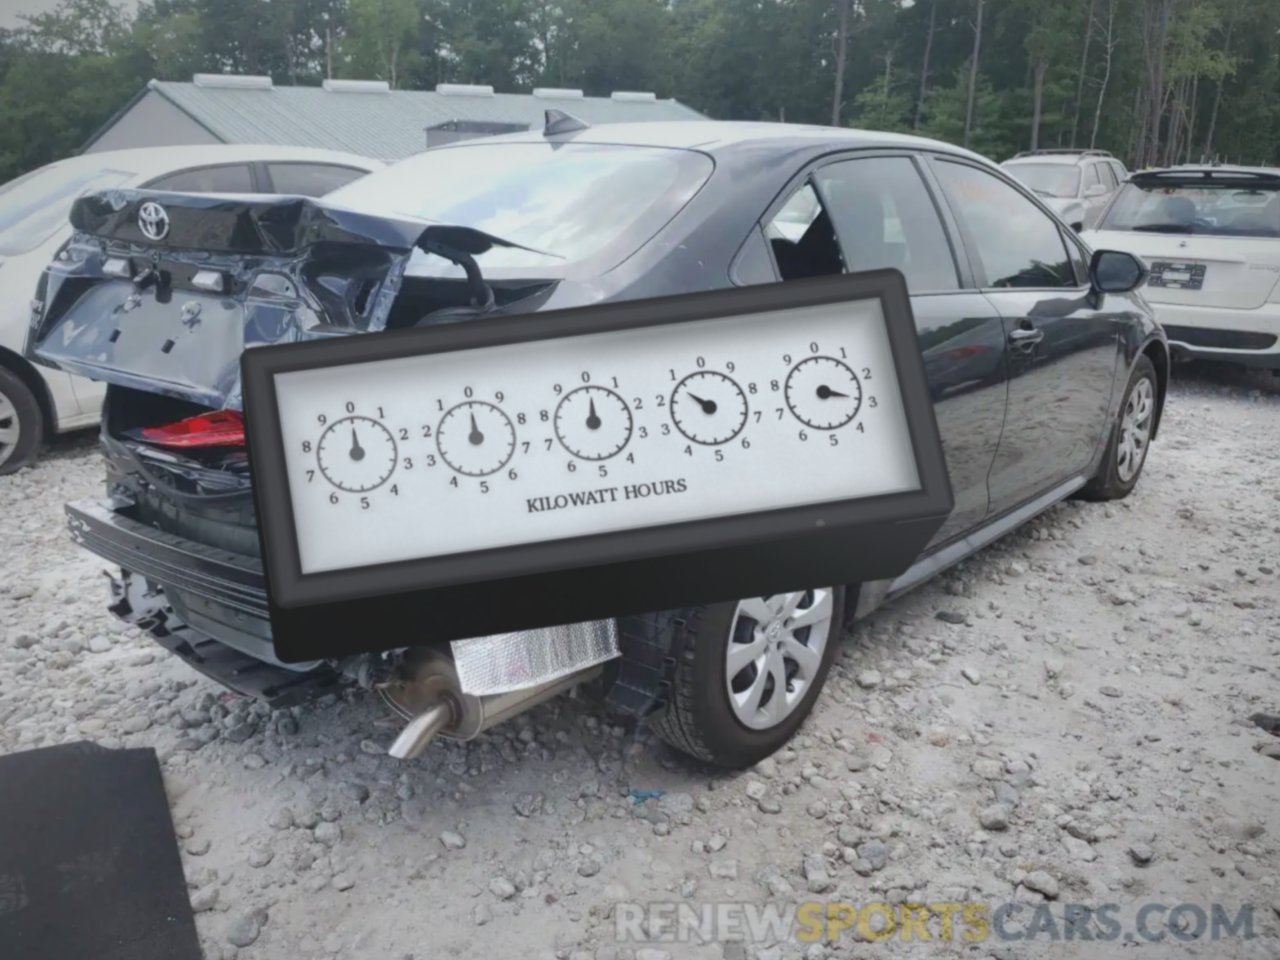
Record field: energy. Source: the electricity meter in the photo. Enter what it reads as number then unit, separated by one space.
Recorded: 13 kWh
